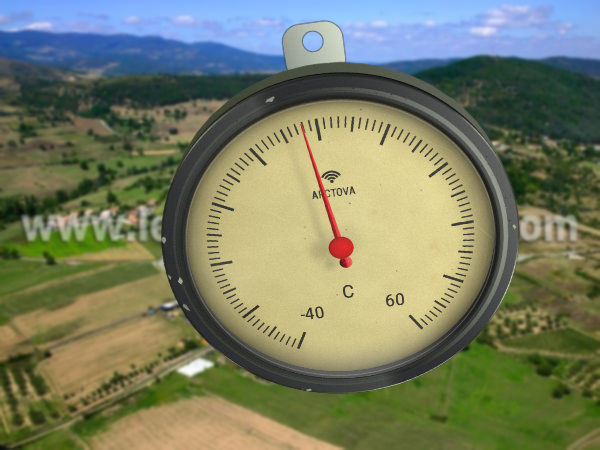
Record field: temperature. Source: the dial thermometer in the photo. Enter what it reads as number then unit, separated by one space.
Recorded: 8 °C
